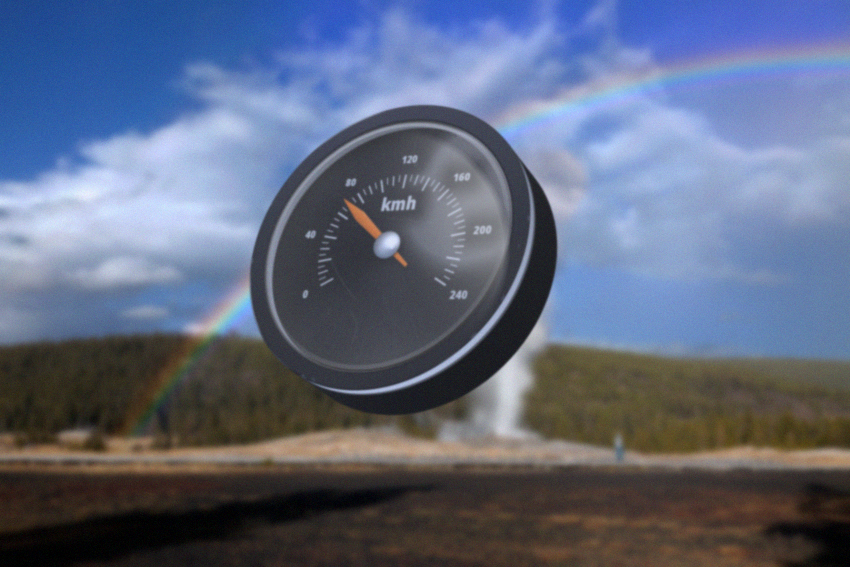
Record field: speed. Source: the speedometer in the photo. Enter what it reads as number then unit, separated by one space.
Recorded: 70 km/h
